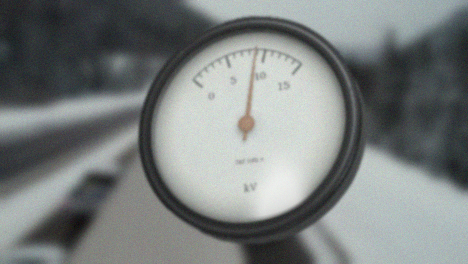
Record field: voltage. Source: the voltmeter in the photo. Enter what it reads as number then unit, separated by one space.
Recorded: 9 kV
